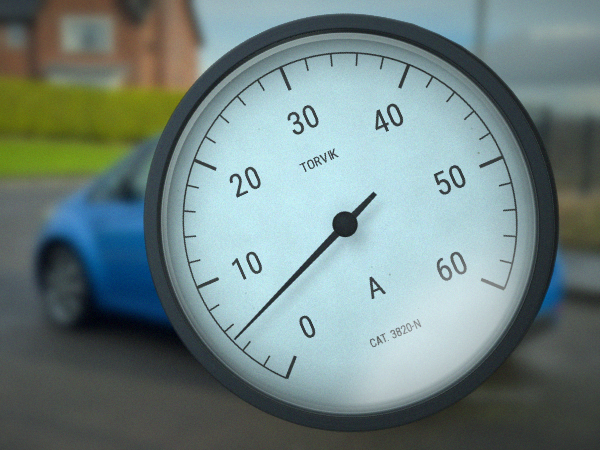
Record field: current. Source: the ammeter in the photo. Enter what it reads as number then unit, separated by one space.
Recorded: 5 A
